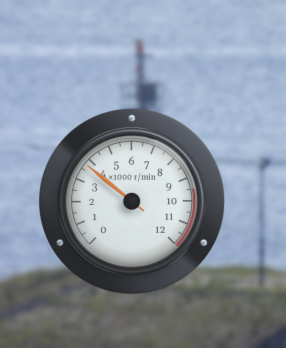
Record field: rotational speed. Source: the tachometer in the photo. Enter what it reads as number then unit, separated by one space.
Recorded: 3750 rpm
